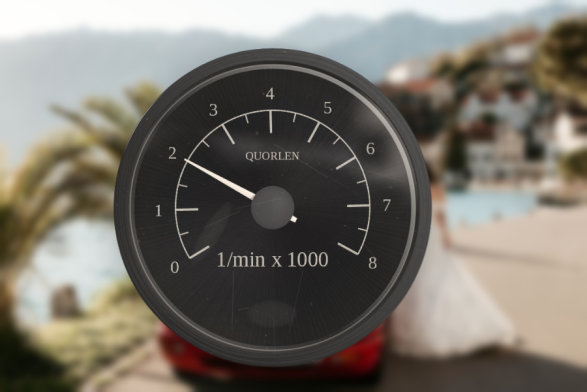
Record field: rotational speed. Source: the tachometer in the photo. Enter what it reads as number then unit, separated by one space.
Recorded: 2000 rpm
